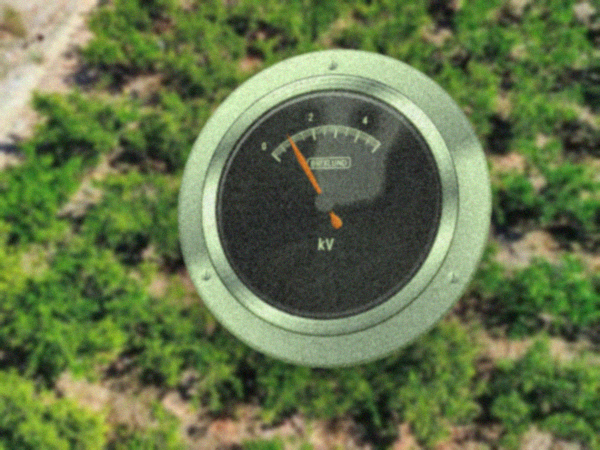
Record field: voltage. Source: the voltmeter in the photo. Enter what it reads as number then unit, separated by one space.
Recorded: 1 kV
